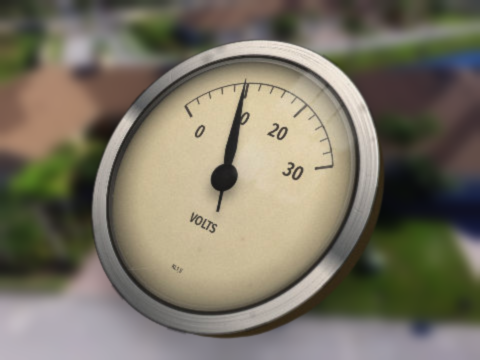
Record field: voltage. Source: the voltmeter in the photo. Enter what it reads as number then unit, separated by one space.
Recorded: 10 V
